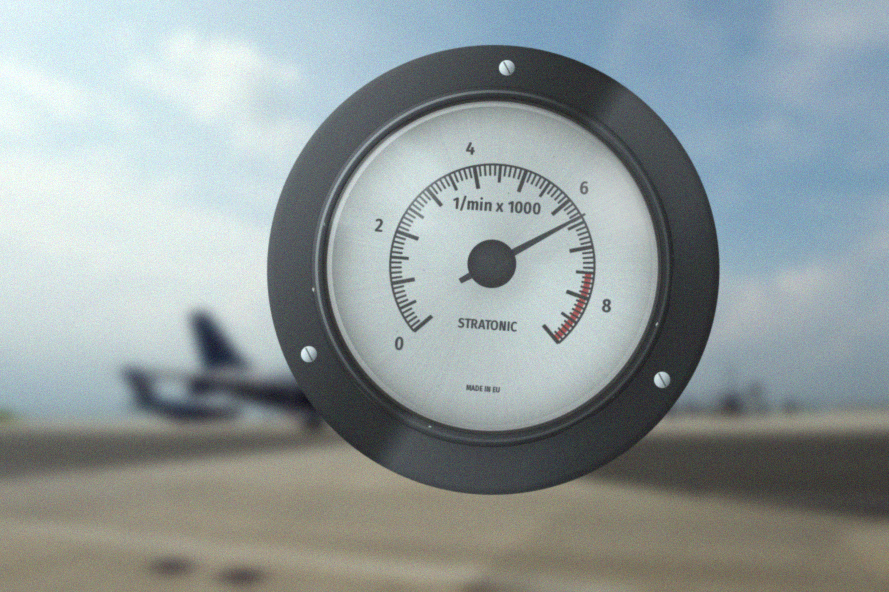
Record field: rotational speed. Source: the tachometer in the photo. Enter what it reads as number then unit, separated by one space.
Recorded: 6400 rpm
